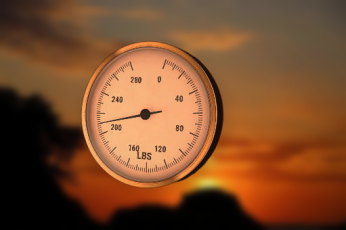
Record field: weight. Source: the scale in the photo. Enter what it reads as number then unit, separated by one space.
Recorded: 210 lb
